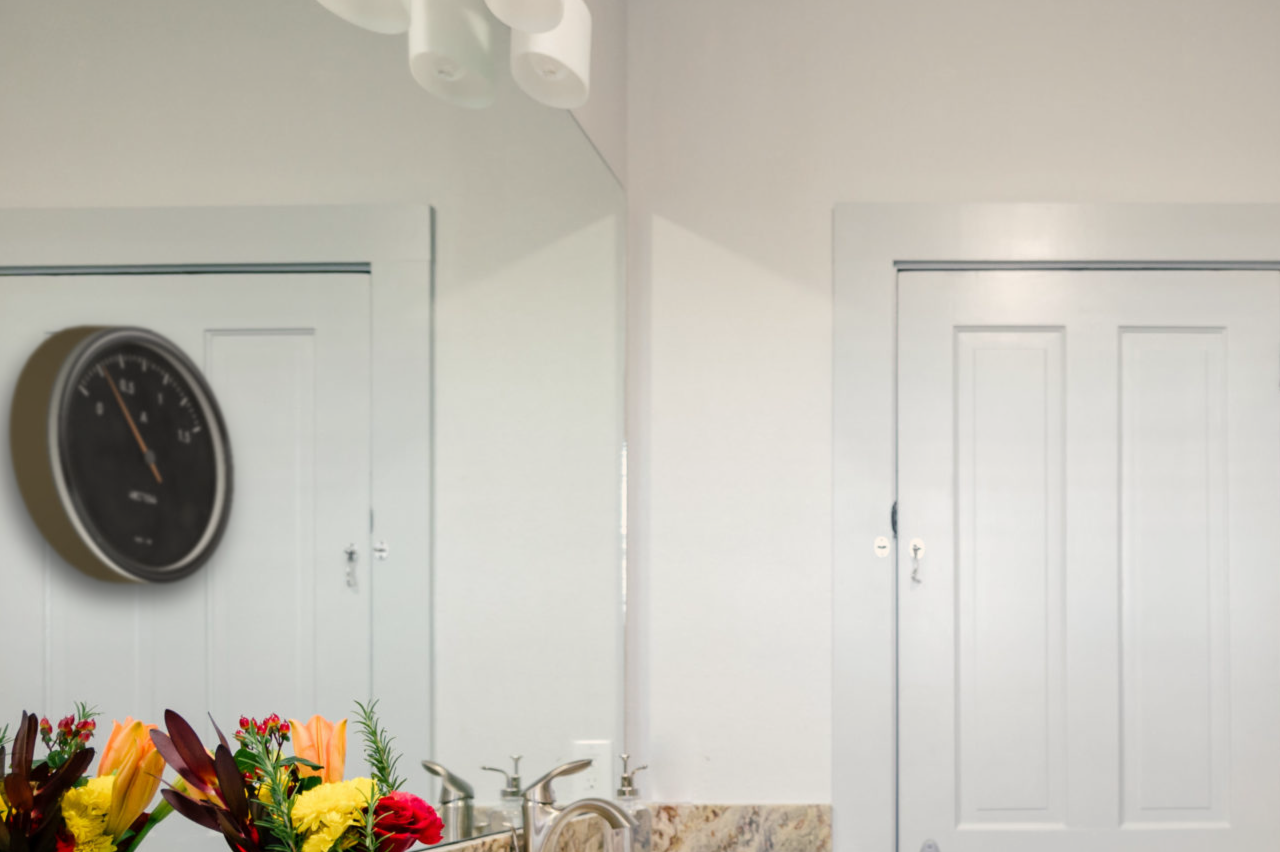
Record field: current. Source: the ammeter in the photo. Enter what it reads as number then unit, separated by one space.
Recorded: 0.25 A
